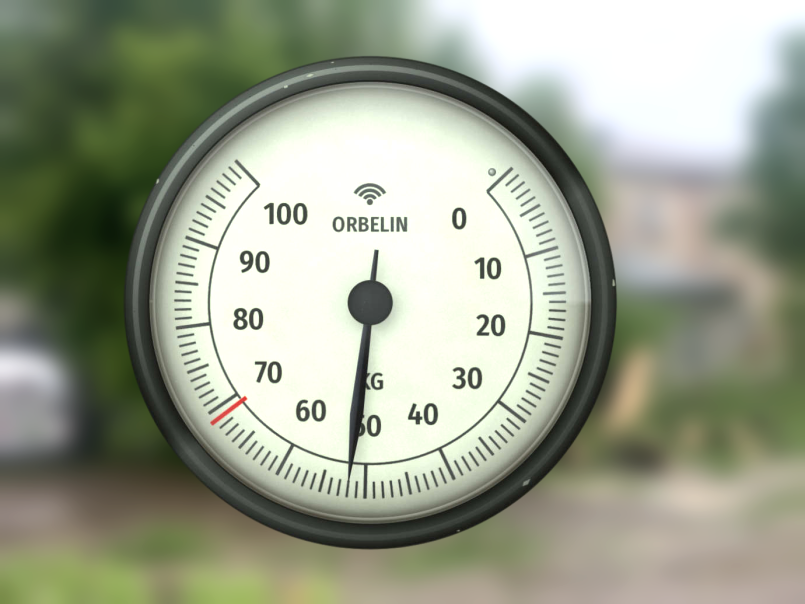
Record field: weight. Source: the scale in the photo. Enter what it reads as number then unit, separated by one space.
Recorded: 52 kg
